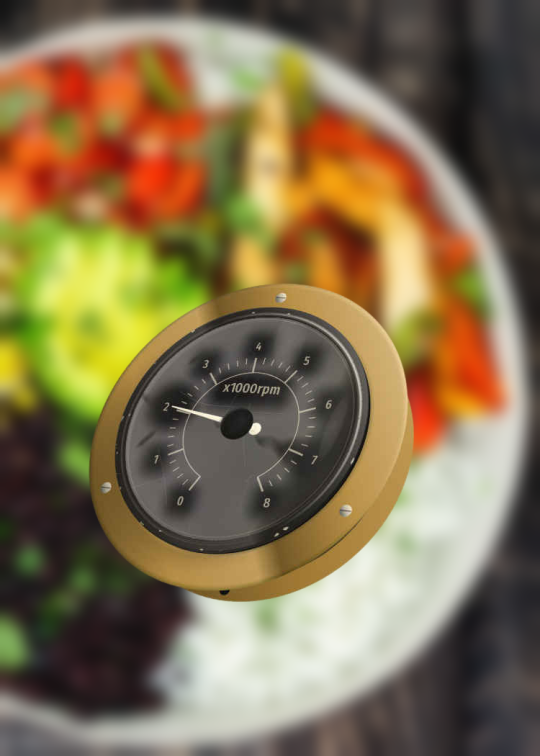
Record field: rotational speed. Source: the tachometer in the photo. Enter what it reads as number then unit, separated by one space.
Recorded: 2000 rpm
